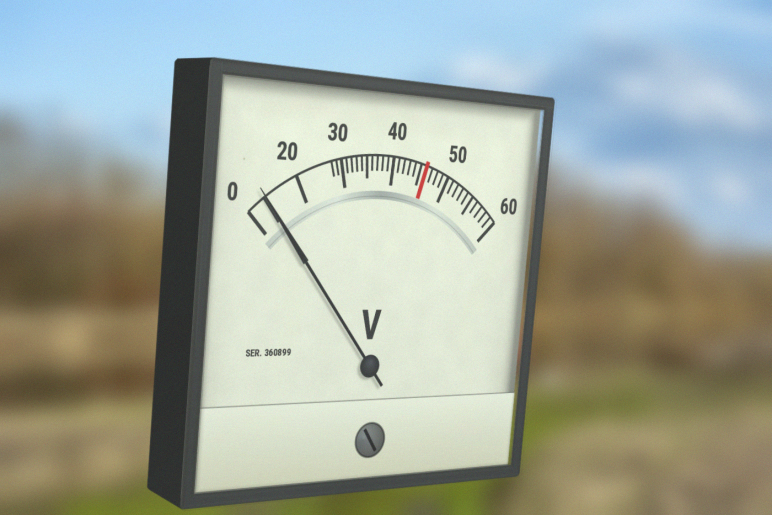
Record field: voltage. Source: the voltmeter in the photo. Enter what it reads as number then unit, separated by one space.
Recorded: 10 V
